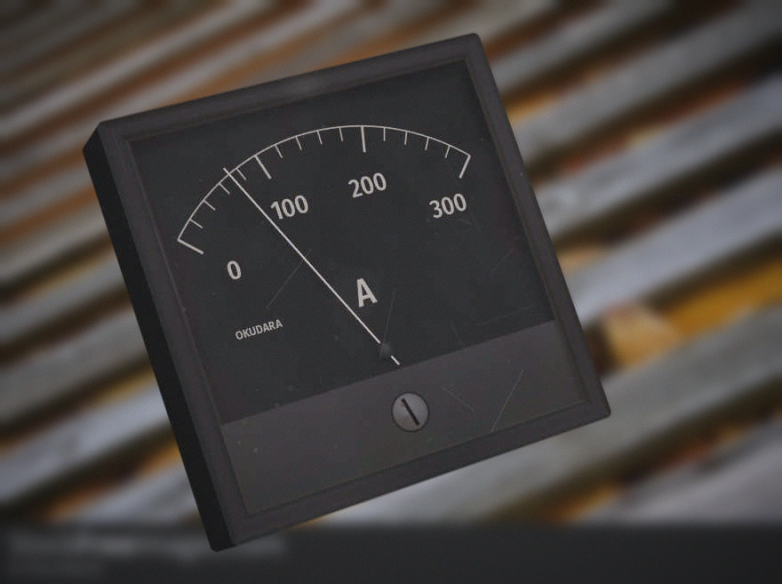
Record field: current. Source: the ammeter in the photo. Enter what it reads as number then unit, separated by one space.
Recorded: 70 A
